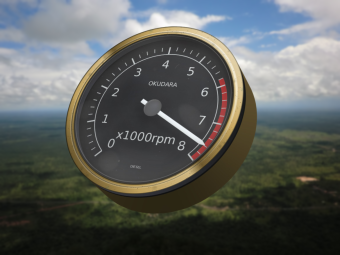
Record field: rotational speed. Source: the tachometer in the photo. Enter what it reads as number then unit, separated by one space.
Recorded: 7600 rpm
